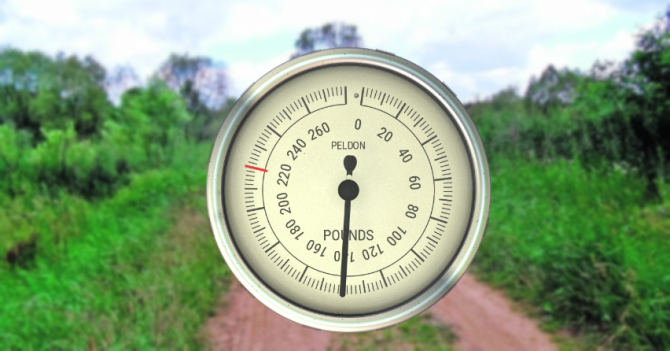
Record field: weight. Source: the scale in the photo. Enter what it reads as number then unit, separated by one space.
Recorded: 140 lb
